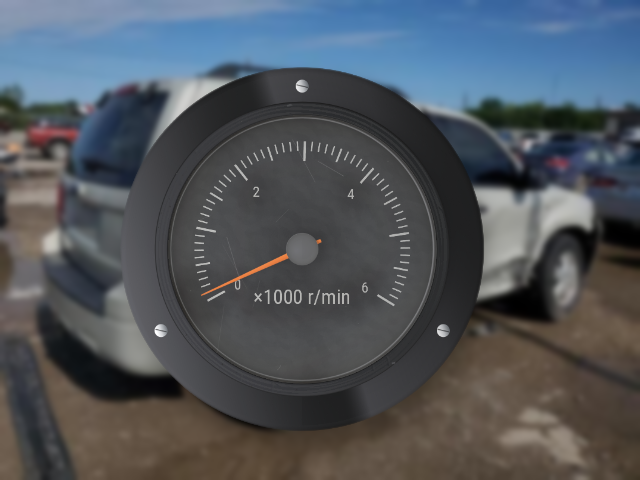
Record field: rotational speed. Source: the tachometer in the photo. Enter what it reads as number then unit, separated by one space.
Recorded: 100 rpm
